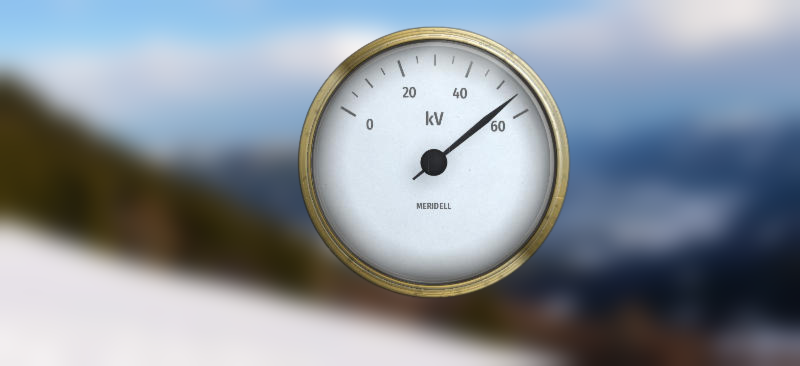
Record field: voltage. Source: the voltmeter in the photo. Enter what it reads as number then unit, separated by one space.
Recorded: 55 kV
